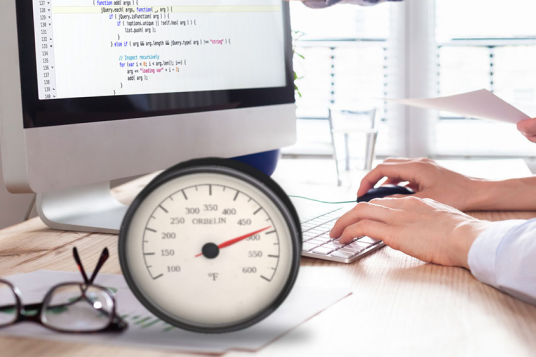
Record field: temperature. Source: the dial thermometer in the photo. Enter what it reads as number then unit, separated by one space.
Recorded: 487.5 °F
